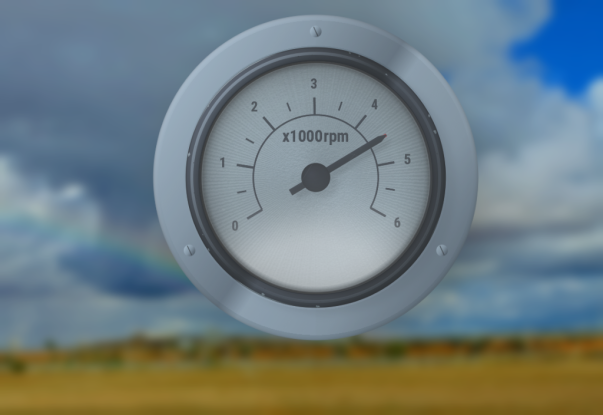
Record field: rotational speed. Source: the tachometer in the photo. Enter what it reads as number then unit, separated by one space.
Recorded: 4500 rpm
